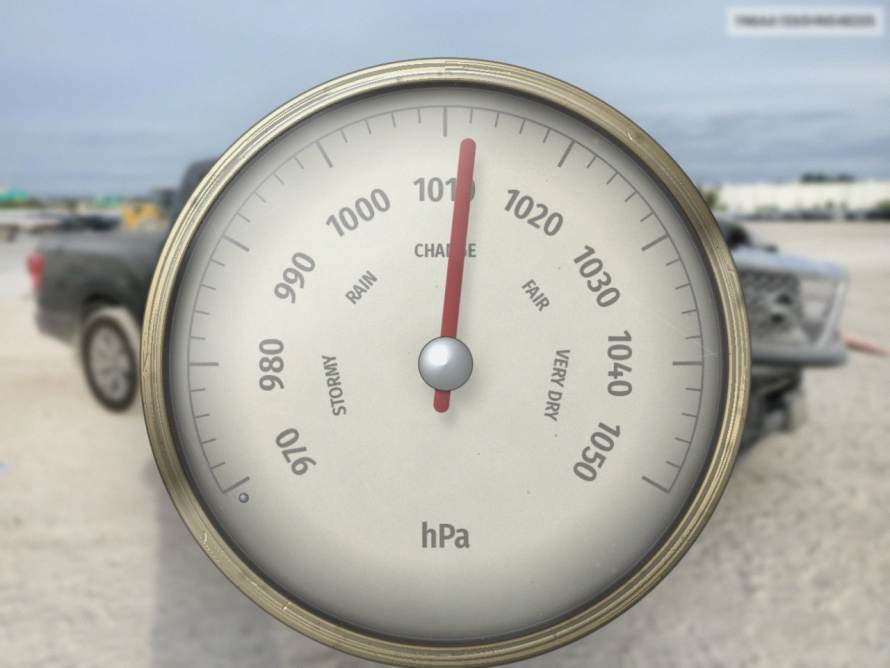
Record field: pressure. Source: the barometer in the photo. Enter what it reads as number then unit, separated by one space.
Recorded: 1012 hPa
